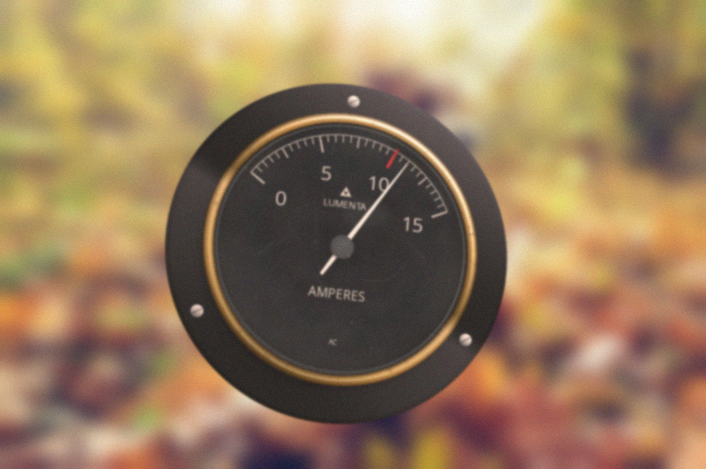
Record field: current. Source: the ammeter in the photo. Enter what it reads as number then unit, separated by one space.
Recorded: 11 A
